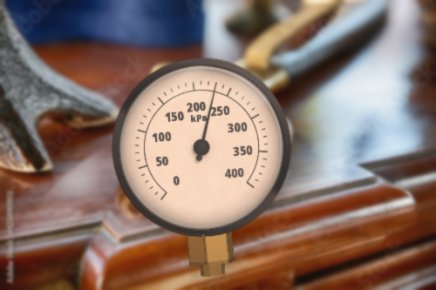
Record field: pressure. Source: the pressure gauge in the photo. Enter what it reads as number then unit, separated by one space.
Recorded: 230 kPa
